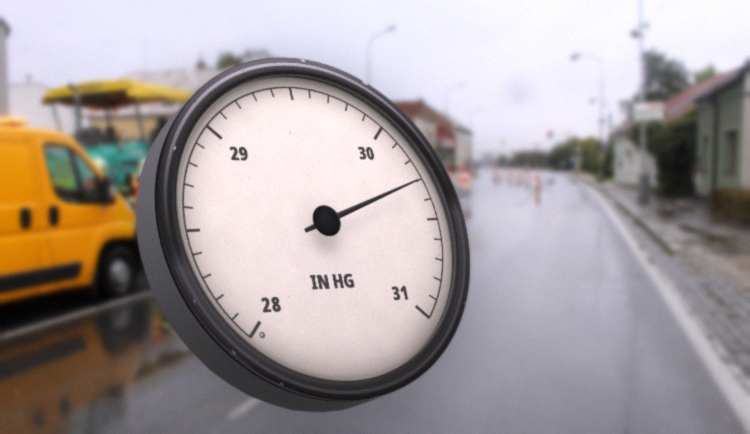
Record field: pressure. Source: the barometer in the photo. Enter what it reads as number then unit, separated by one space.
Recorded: 30.3 inHg
